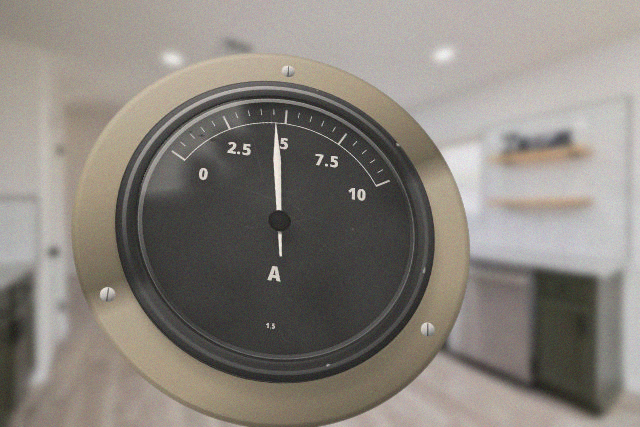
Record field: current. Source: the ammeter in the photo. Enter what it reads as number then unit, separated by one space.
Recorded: 4.5 A
